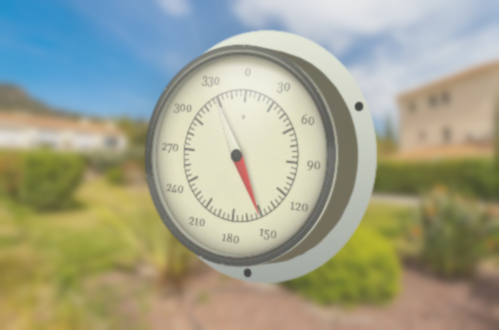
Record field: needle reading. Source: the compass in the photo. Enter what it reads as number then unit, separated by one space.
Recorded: 150 °
